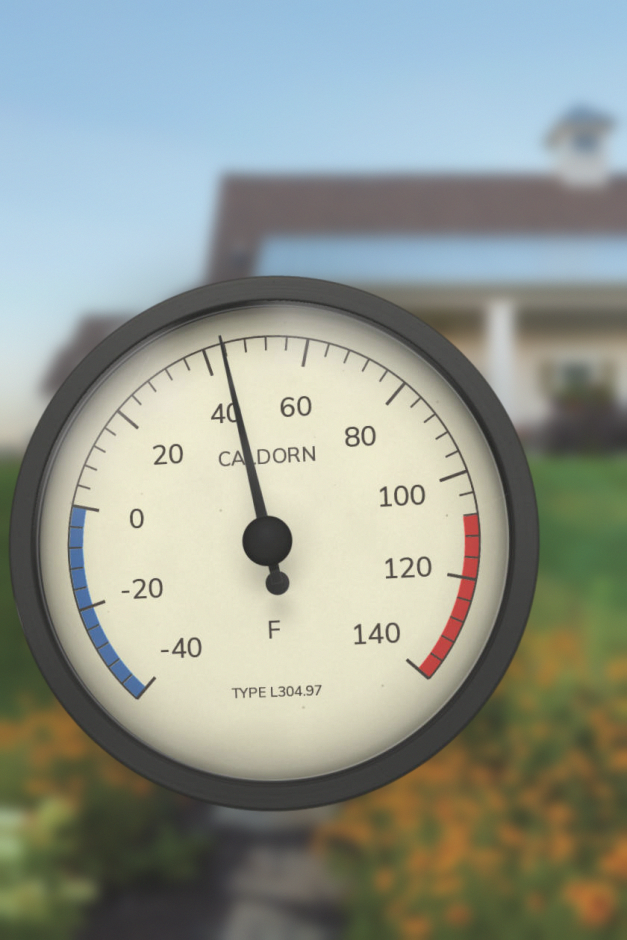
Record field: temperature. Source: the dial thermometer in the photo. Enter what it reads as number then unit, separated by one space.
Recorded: 44 °F
